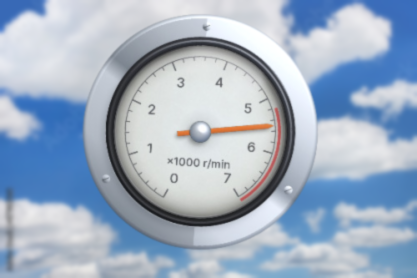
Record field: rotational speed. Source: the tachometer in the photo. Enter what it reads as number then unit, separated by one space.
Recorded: 5500 rpm
